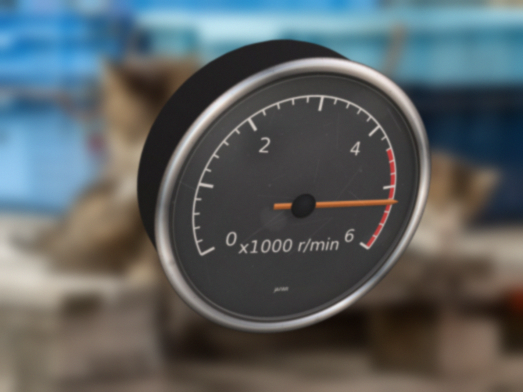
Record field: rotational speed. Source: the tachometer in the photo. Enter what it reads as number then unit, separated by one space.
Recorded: 5200 rpm
